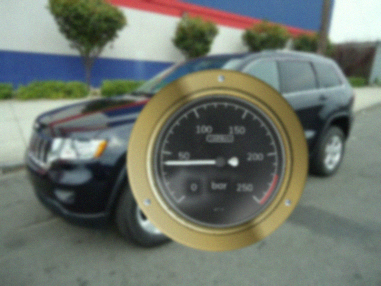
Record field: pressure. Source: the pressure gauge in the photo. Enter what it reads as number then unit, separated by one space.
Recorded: 40 bar
